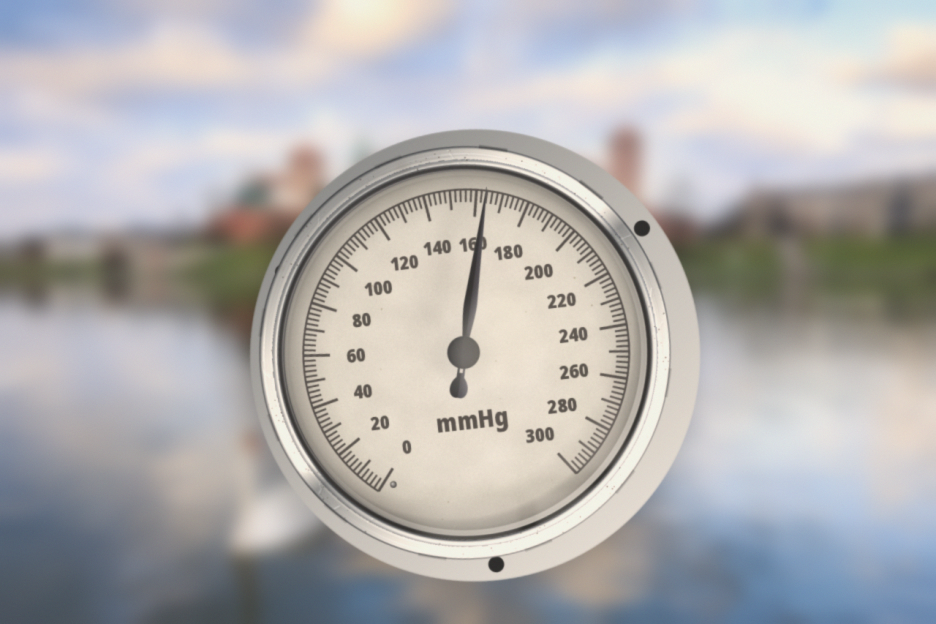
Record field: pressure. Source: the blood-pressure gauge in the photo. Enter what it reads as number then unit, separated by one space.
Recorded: 164 mmHg
